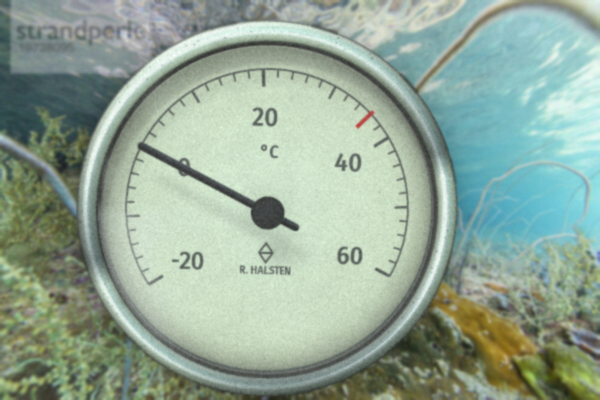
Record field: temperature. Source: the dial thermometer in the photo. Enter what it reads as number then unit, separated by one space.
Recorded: 0 °C
